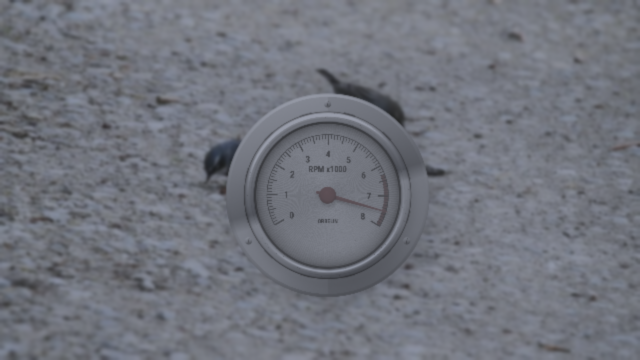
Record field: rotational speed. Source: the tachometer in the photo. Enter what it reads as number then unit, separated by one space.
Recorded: 7500 rpm
